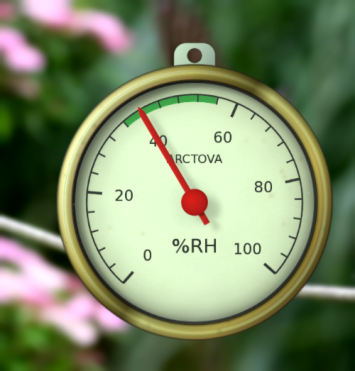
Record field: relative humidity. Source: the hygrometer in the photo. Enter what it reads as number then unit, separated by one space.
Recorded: 40 %
